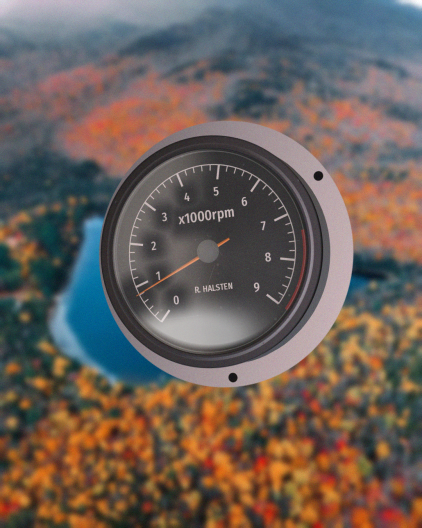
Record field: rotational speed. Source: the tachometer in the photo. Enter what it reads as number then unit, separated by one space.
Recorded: 800 rpm
